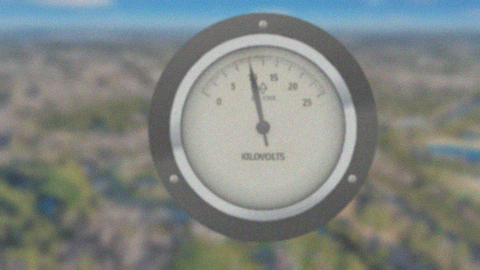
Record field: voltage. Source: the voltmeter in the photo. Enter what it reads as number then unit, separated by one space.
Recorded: 10 kV
